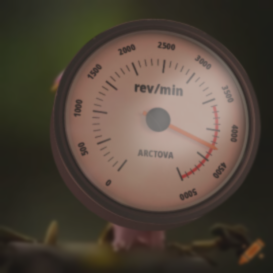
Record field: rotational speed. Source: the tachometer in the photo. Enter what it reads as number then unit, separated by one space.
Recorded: 4300 rpm
